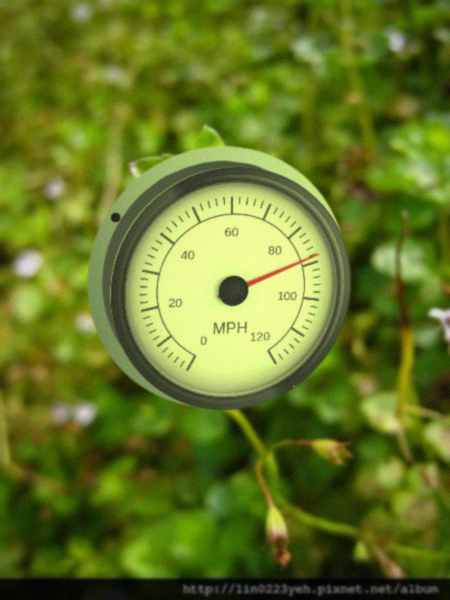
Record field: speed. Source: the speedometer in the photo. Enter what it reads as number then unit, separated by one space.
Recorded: 88 mph
